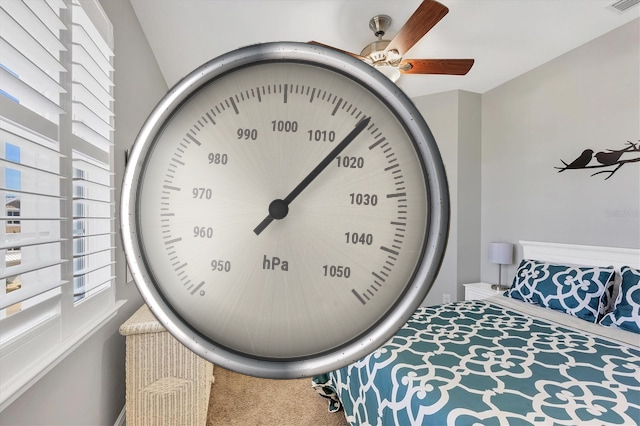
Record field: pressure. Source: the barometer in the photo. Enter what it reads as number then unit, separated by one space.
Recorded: 1016 hPa
